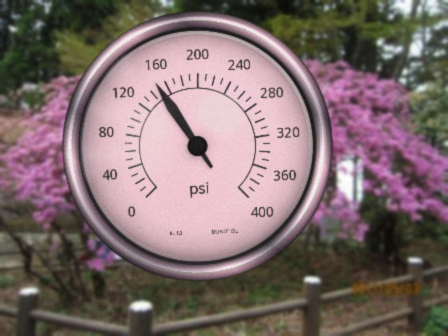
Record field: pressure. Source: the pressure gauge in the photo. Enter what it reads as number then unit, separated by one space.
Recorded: 150 psi
